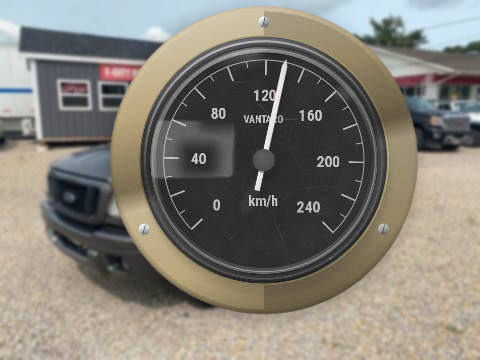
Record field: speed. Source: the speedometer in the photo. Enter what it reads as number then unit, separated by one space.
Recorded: 130 km/h
